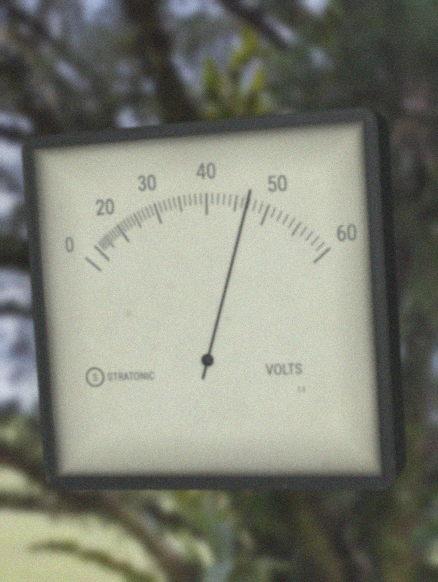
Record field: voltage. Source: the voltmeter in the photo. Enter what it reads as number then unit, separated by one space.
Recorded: 47 V
